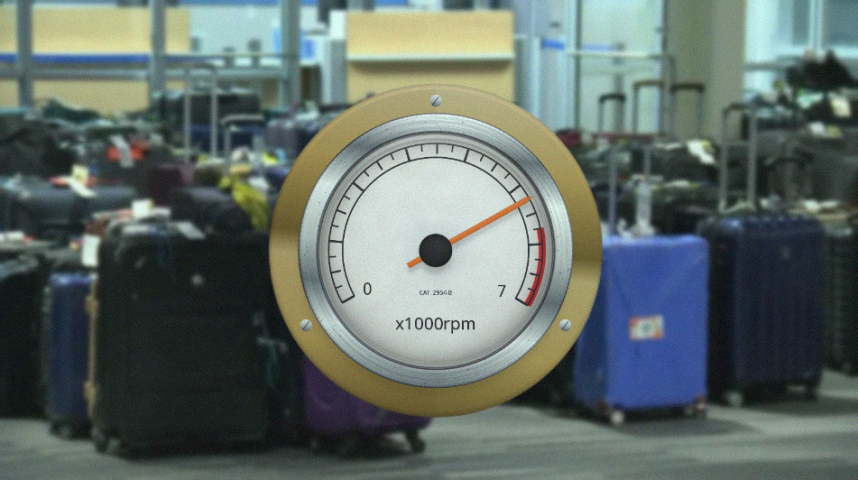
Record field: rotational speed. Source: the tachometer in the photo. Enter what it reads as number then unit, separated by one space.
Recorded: 5250 rpm
